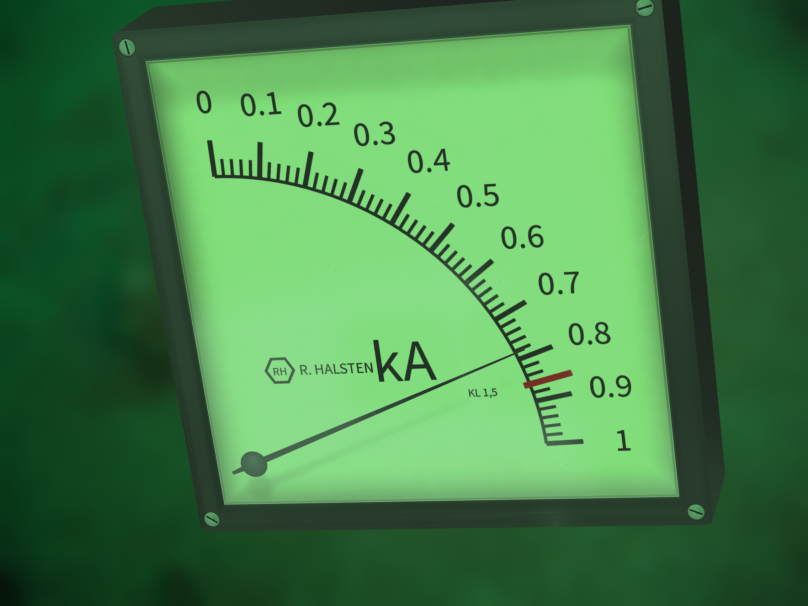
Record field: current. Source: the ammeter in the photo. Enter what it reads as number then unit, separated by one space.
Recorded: 0.78 kA
